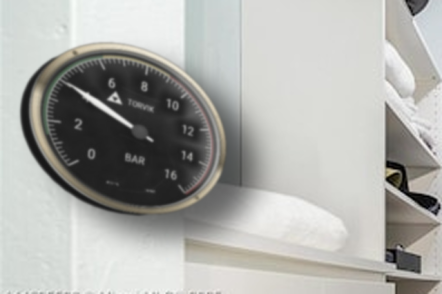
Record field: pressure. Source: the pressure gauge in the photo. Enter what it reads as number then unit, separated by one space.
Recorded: 4 bar
